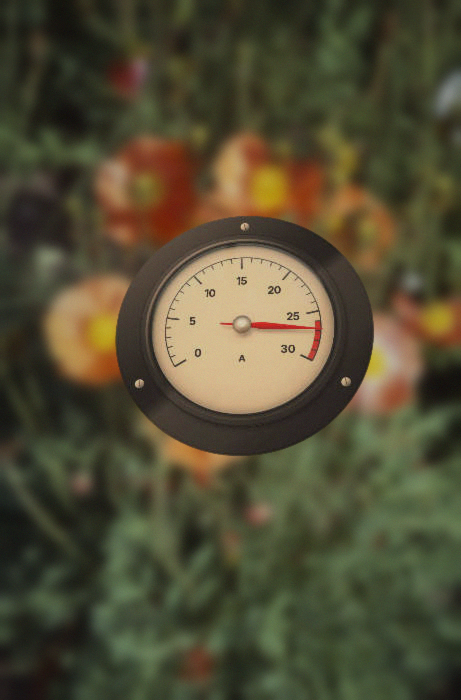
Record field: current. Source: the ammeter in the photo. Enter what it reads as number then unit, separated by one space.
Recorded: 27 A
